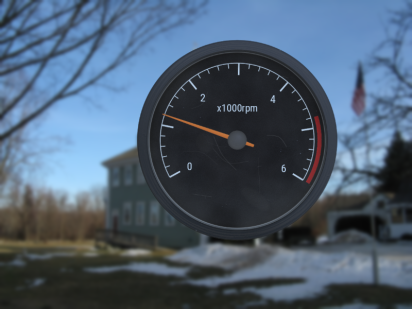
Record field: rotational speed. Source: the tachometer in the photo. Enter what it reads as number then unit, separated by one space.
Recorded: 1200 rpm
